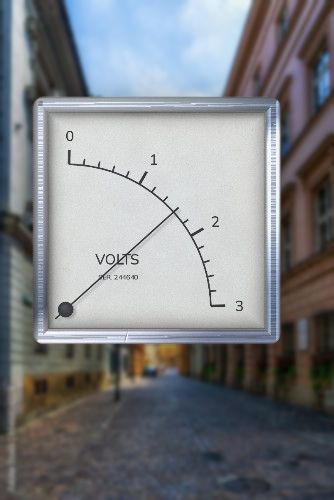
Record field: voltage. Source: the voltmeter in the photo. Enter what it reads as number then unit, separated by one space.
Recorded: 1.6 V
